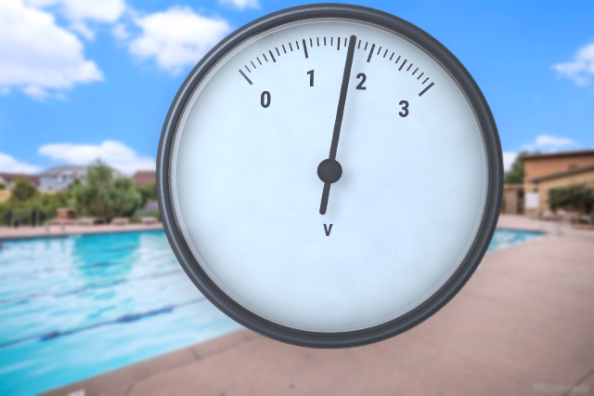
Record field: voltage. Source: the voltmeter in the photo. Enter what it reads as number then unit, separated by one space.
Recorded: 1.7 V
